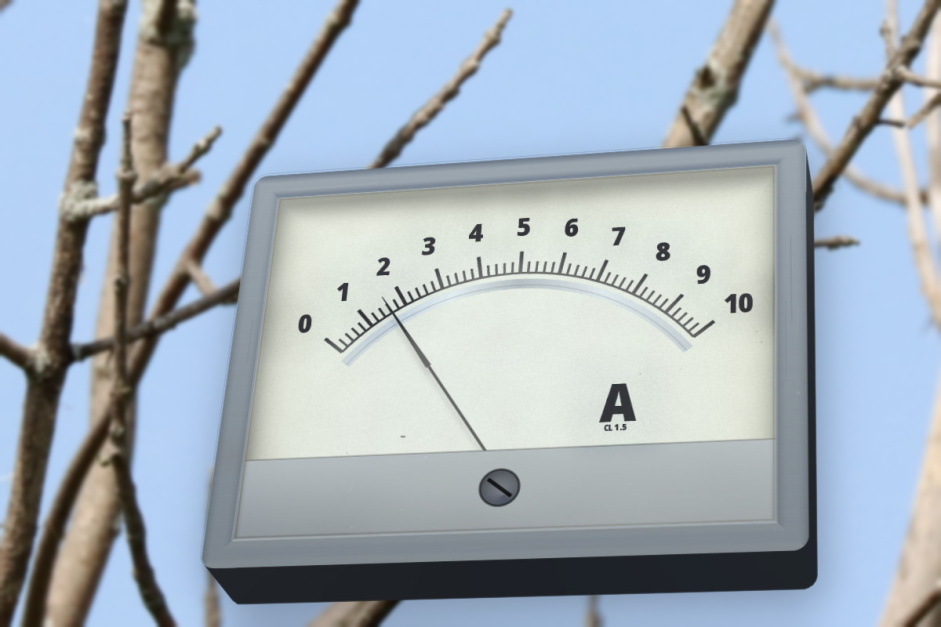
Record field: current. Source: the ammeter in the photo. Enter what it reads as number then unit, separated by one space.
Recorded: 1.6 A
